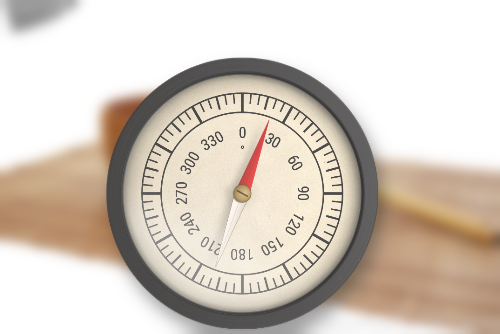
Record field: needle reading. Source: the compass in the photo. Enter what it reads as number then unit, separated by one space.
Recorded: 20 °
